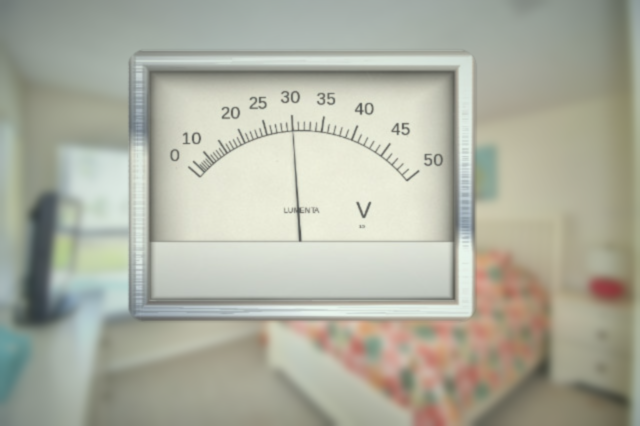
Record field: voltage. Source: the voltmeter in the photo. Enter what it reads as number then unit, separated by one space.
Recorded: 30 V
